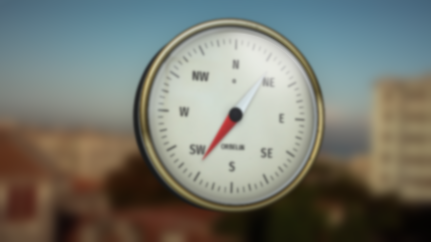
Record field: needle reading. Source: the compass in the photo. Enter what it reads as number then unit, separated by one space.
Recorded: 215 °
